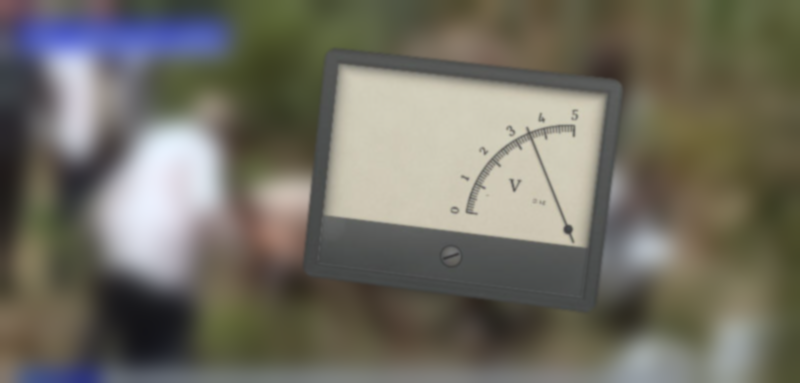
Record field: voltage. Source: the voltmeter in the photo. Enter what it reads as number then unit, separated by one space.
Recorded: 3.5 V
